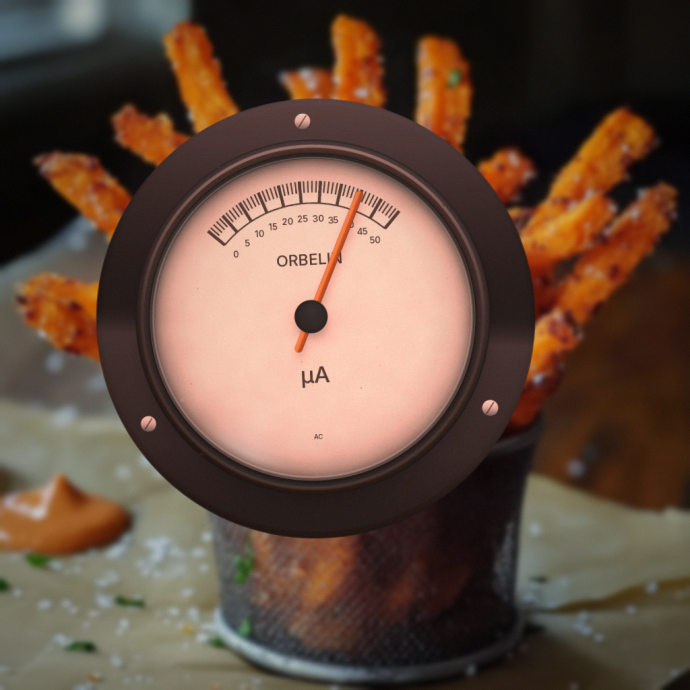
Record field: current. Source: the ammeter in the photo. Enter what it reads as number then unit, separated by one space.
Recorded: 40 µA
